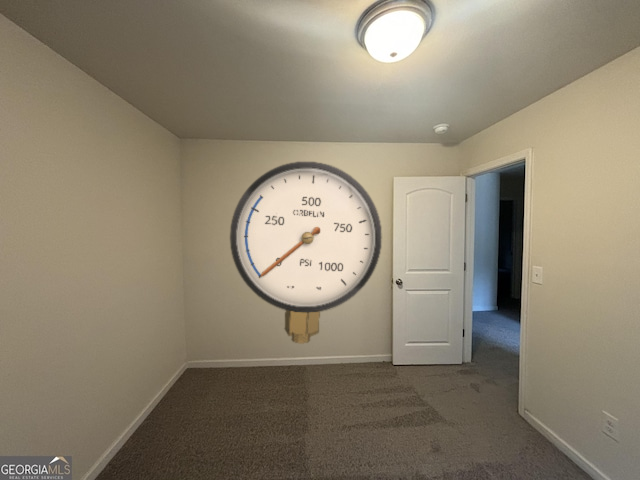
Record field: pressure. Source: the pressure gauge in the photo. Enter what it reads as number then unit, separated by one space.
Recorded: 0 psi
